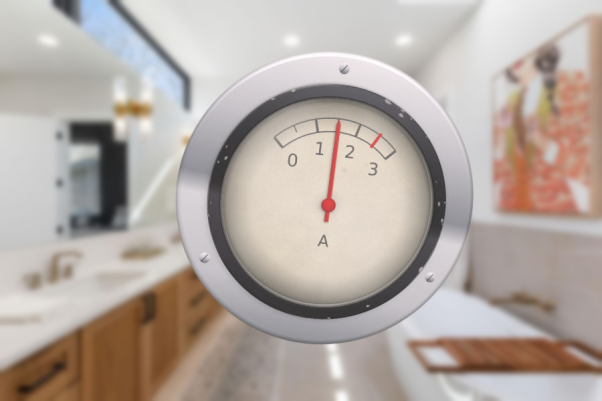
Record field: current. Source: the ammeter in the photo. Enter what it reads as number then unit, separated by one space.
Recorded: 1.5 A
